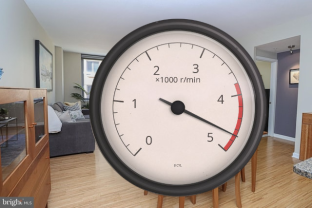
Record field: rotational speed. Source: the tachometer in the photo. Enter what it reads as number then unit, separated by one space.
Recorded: 4700 rpm
